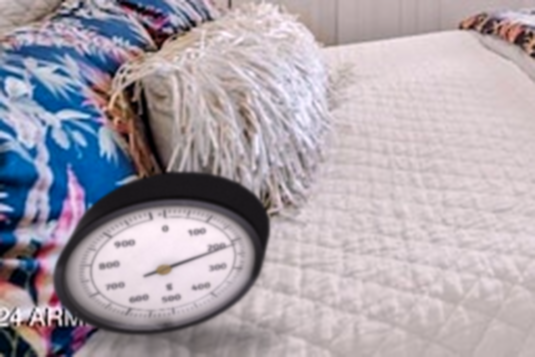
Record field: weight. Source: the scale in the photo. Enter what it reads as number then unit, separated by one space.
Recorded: 200 g
